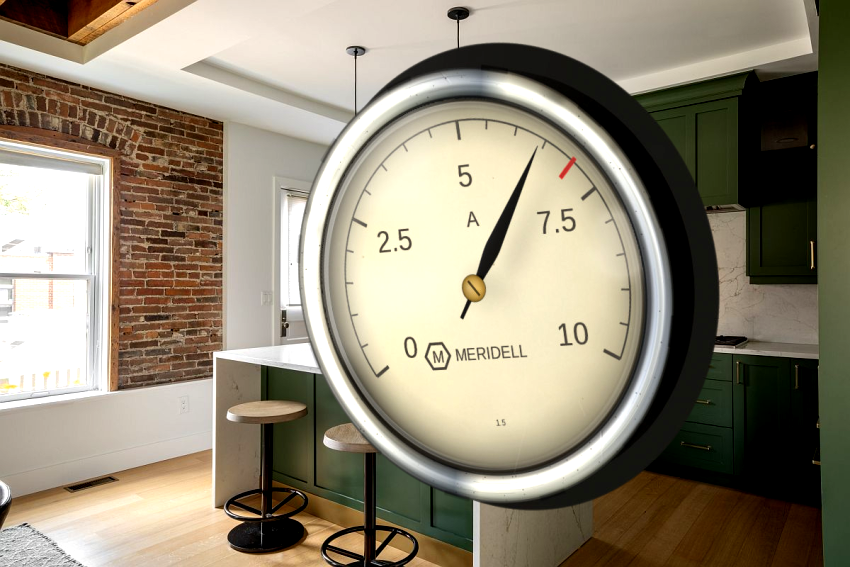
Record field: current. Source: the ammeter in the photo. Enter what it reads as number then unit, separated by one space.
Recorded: 6.5 A
